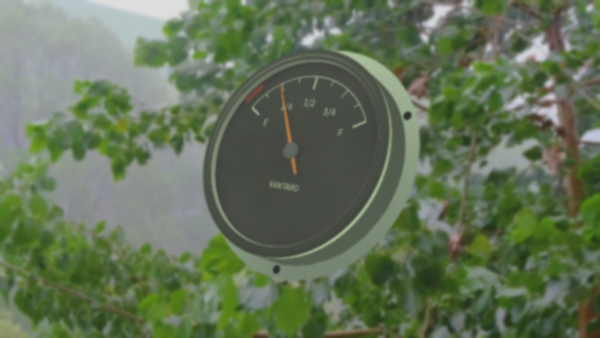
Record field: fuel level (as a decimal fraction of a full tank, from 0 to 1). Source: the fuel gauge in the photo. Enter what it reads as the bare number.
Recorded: 0.25
